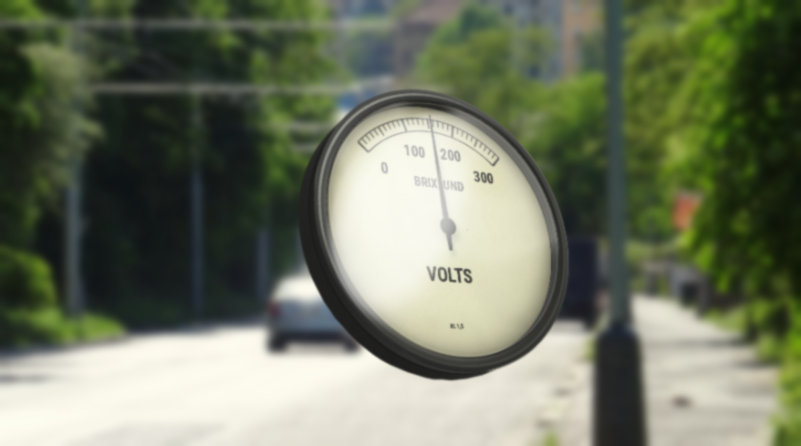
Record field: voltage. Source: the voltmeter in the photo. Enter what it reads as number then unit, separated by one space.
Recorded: 150 V
